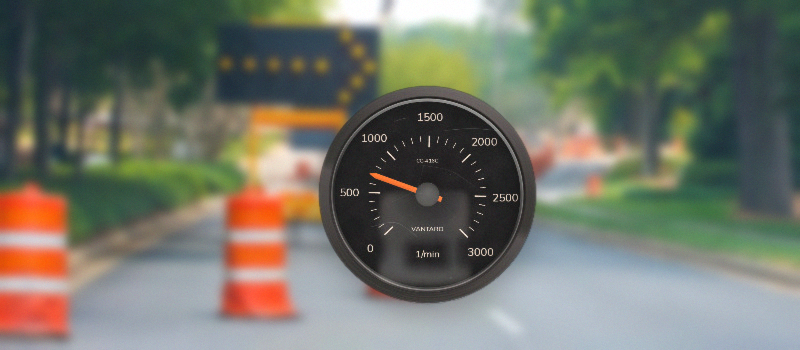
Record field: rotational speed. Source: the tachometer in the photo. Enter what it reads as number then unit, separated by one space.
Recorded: 700 rpm
